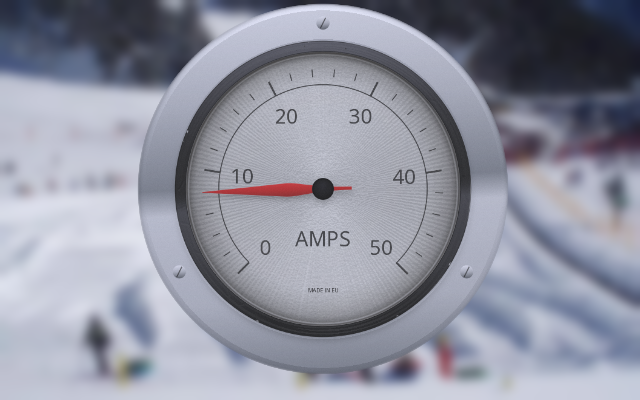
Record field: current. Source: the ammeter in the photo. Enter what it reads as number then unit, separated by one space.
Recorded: 8 A
